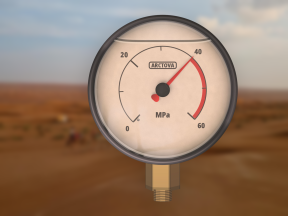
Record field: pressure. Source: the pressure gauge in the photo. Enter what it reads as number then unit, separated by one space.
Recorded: 40 MPa
